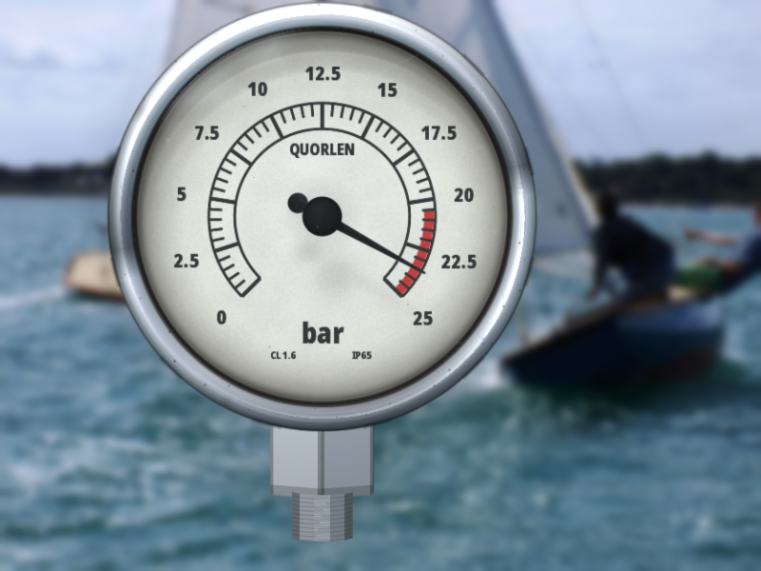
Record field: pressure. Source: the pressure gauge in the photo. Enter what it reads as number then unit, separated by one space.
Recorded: 23.5 bar
